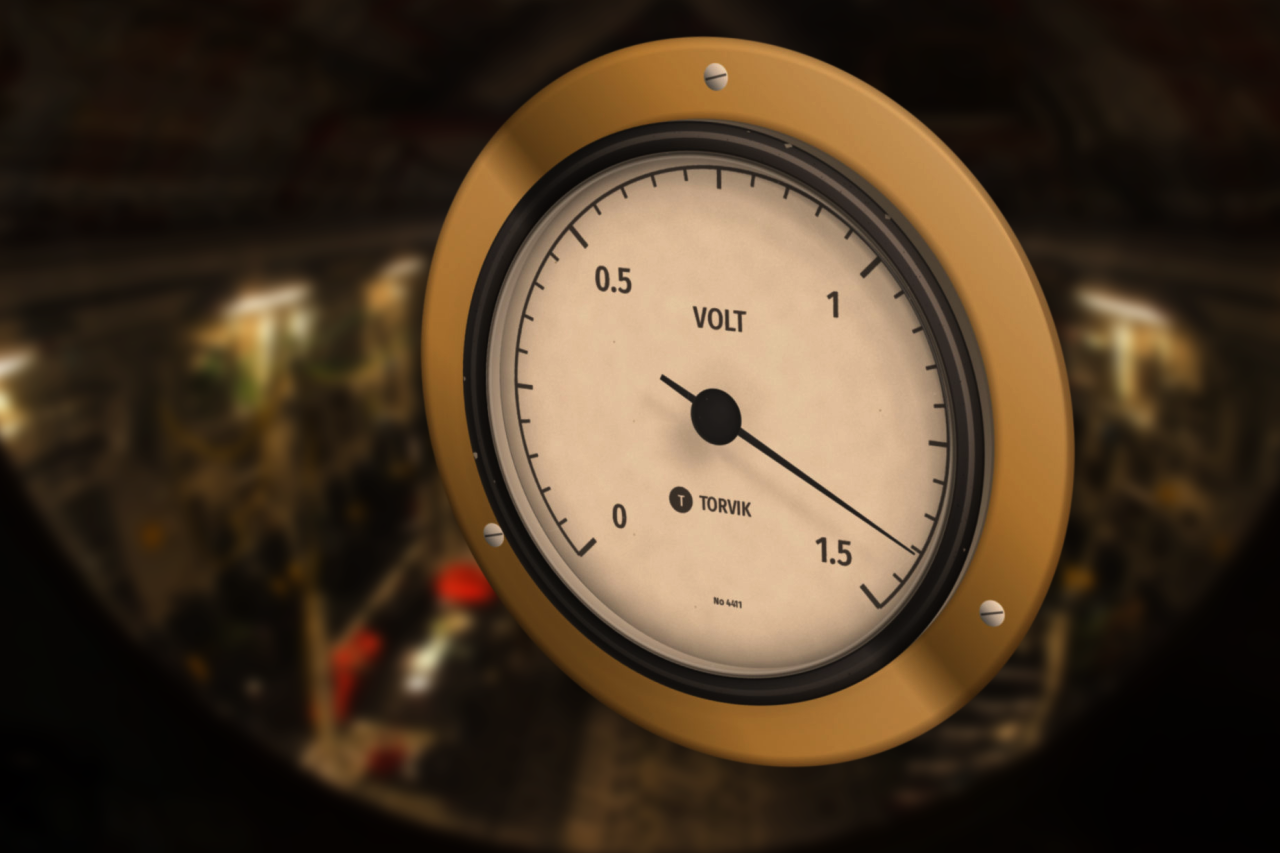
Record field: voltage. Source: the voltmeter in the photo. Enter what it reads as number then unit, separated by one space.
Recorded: 1.4 V
